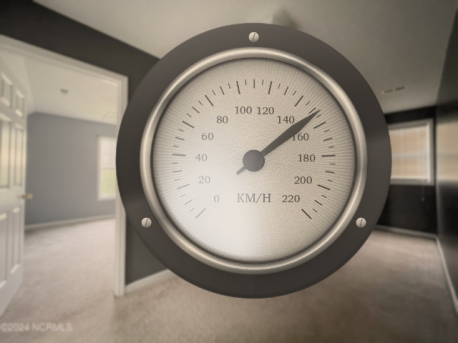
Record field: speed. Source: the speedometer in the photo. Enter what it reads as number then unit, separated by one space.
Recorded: 152.5 km/h
